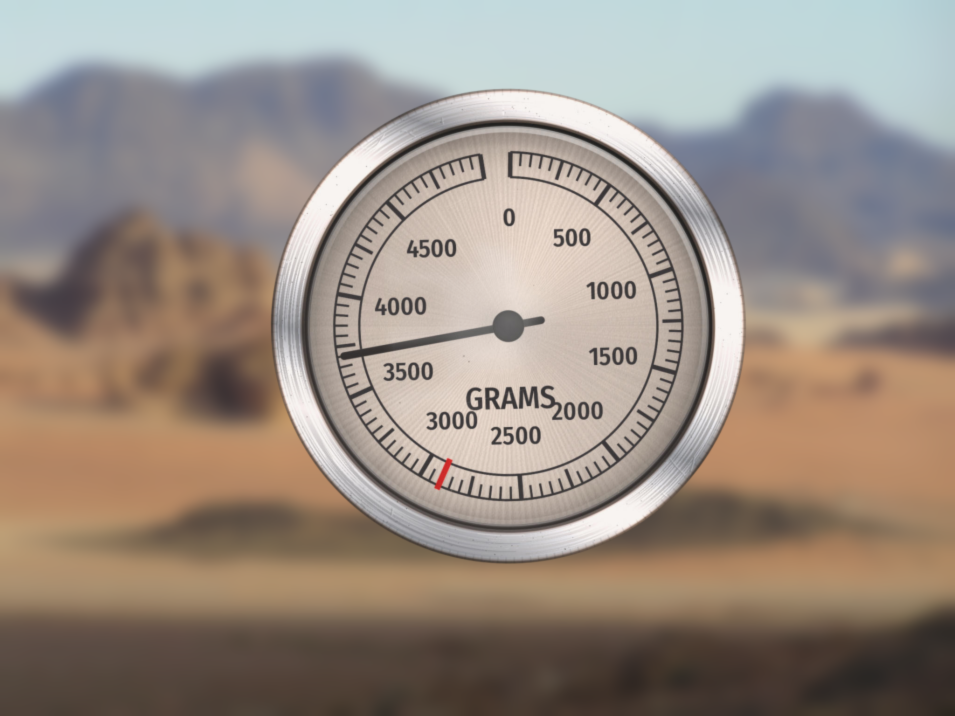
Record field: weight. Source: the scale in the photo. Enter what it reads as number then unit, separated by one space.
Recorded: 3700 g
